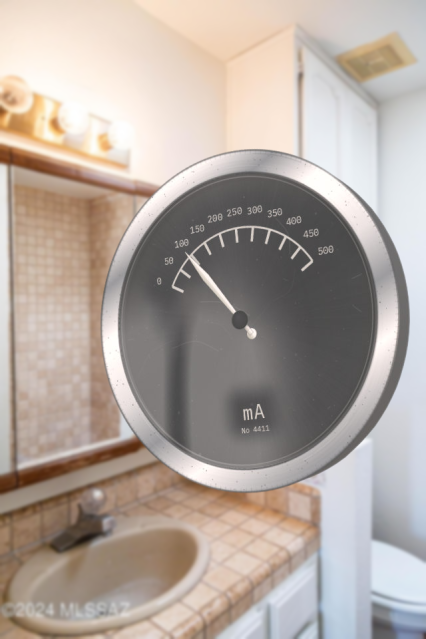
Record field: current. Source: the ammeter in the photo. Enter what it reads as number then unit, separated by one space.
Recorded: 100 mA
